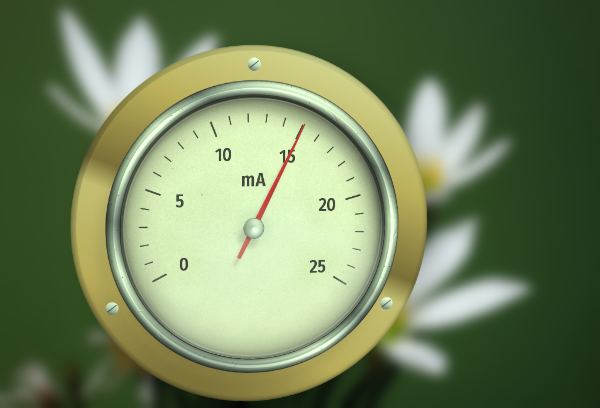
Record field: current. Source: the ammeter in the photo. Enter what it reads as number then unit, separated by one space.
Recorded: 15 mA
